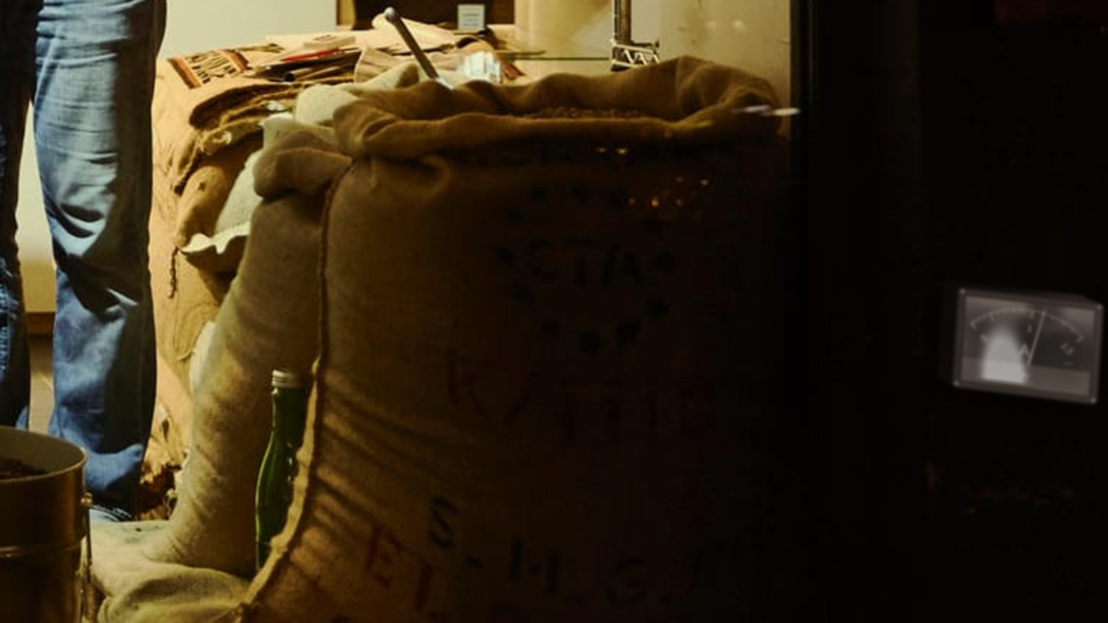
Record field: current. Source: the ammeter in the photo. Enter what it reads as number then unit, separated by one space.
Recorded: 1.1 A
